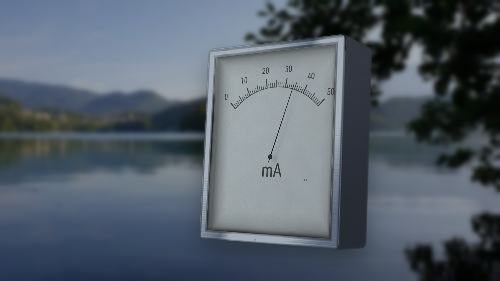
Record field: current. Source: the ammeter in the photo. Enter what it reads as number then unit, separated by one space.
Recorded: 35 mA
